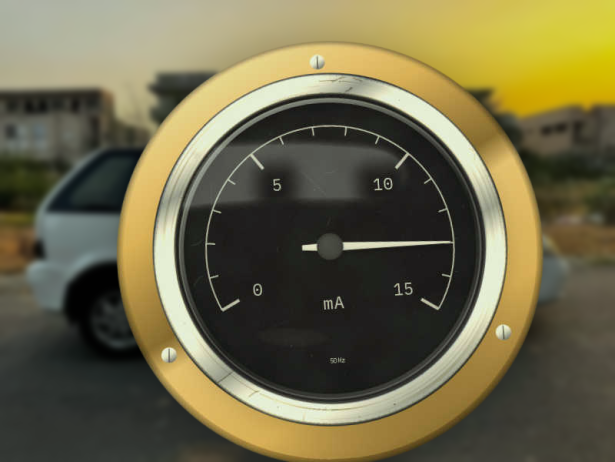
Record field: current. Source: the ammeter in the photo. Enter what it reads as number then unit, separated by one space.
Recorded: 13 mA
